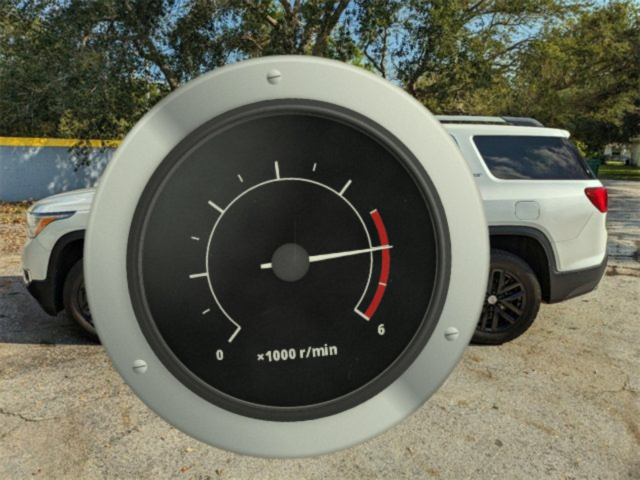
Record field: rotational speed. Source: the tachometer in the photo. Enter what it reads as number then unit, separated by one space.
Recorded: 5000 rpm
